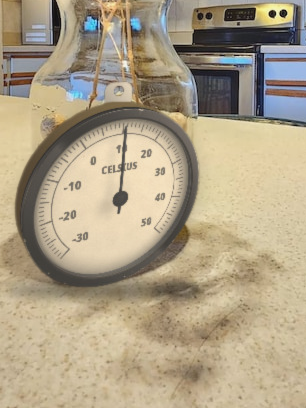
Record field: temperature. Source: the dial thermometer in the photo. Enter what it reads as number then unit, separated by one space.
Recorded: 10 °C
